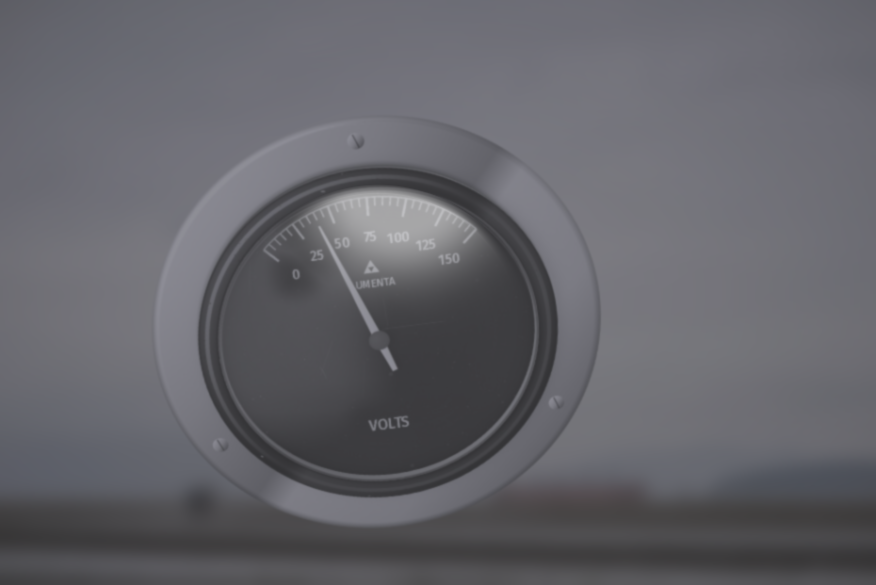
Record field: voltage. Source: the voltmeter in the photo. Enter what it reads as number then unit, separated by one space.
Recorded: 40 V
